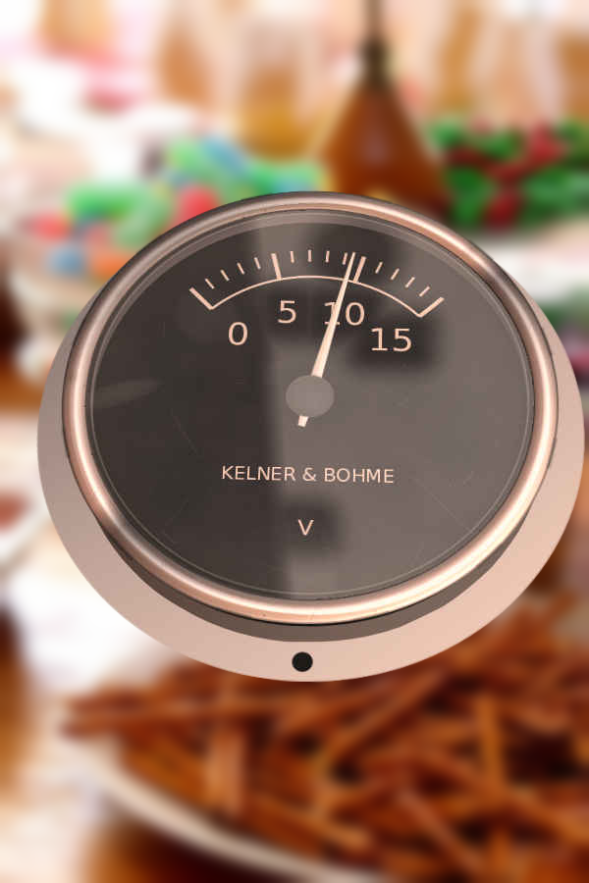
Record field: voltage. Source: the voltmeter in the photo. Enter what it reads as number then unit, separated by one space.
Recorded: 9.5 V
